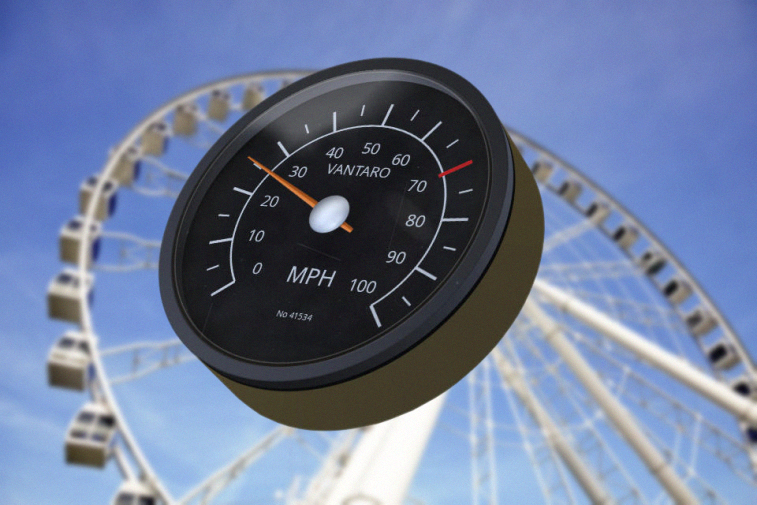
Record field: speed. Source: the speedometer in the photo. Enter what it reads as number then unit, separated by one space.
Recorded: 25 mph
